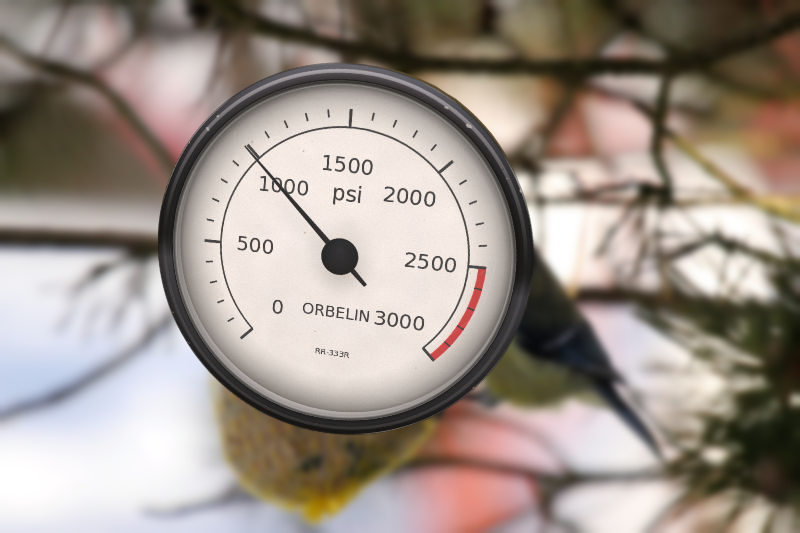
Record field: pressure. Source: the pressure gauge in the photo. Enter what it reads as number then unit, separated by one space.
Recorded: 1000 psi
